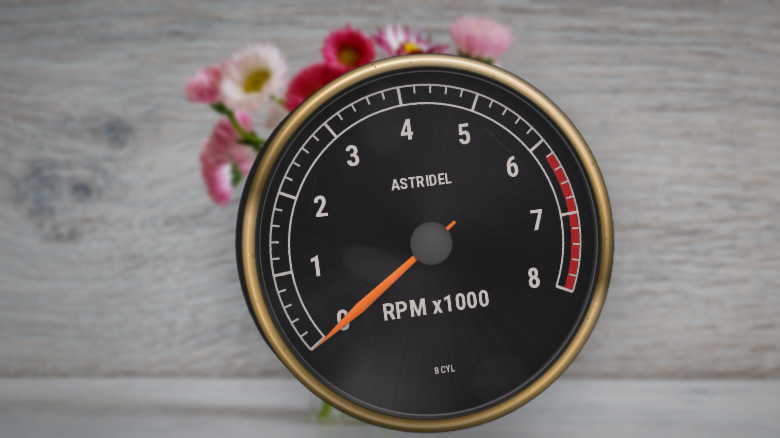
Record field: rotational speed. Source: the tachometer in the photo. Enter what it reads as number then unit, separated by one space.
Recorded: 0 rpm
